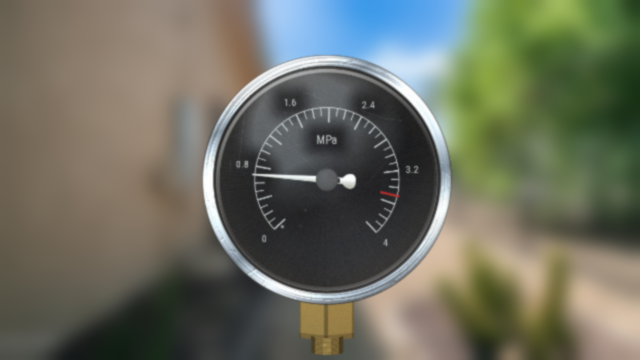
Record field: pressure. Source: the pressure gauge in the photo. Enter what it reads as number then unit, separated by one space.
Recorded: 0.7 MPa
